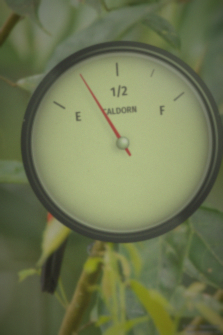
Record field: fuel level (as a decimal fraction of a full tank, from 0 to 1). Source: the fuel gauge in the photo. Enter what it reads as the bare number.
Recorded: 0.25
